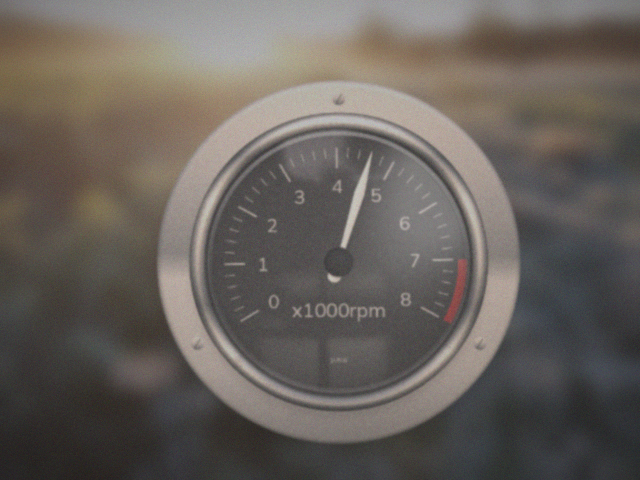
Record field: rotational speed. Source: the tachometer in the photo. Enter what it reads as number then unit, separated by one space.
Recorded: 4600 rpm
